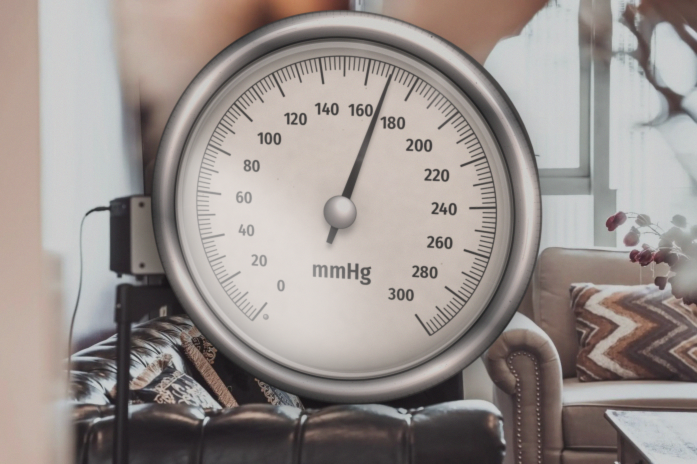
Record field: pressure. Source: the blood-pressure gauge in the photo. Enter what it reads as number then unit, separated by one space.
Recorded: 170 mmHg
